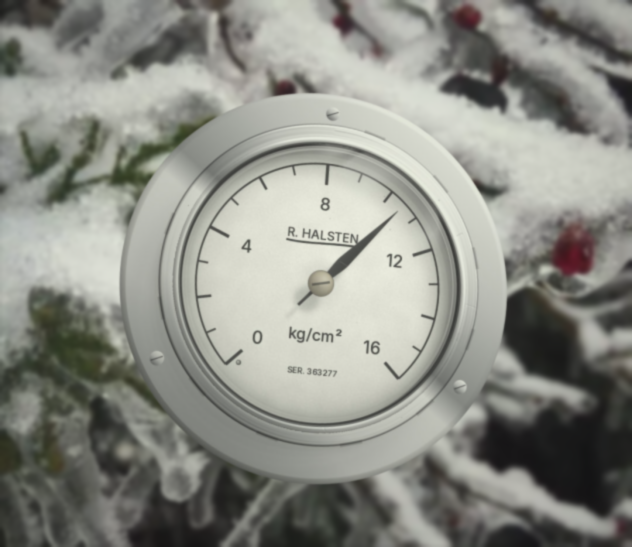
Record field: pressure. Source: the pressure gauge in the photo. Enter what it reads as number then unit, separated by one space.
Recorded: 10.5 kg/cm²
